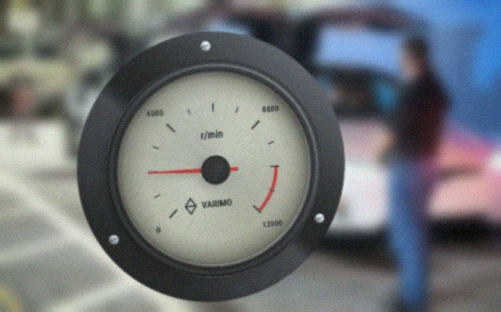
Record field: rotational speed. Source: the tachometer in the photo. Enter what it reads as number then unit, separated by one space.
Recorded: 2000 rpm
